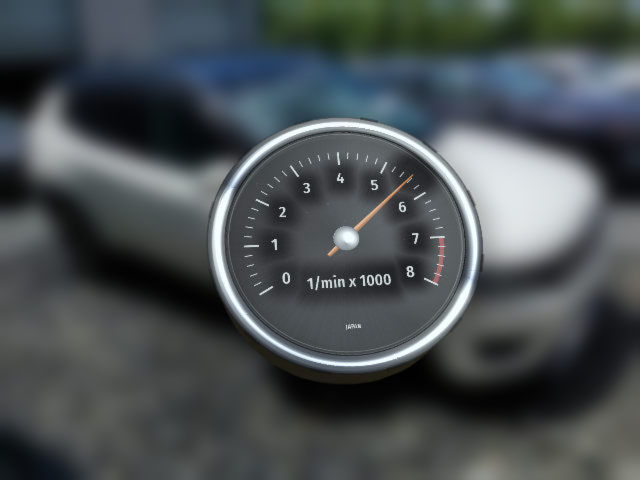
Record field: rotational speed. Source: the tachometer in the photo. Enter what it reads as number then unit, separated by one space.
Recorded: 5600 rpm
